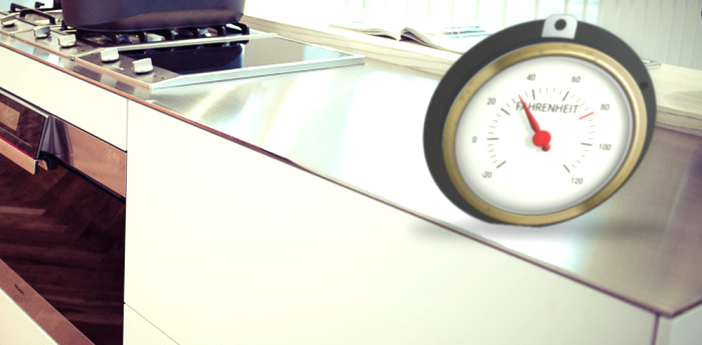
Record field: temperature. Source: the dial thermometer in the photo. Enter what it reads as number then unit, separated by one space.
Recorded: 32 °F
